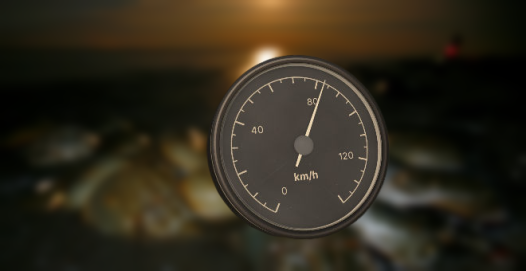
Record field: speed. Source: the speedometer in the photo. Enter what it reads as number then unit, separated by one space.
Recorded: 82.5 km/h
